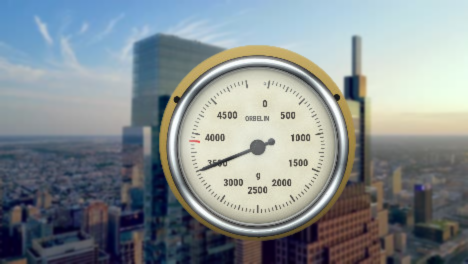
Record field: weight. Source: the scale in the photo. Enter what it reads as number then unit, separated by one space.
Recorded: 3500 g
